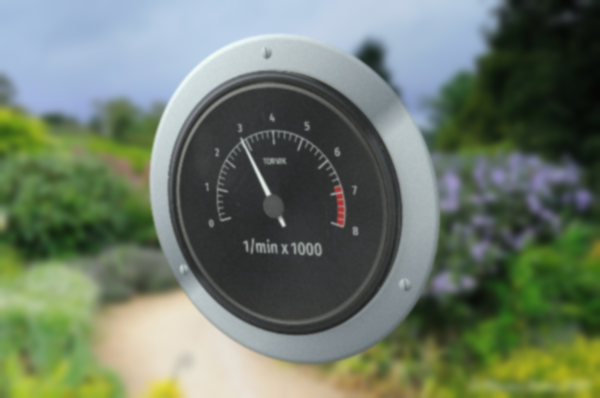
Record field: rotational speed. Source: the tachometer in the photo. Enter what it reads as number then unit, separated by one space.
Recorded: 3000 rpm
